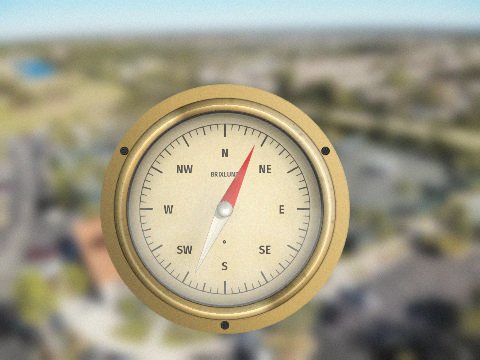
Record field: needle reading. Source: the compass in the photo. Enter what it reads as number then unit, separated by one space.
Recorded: 25 °
